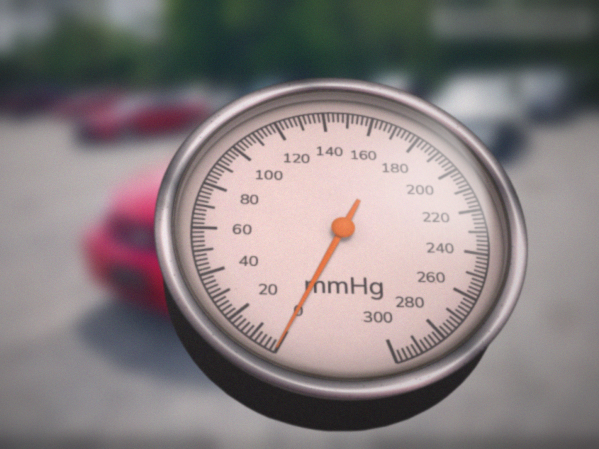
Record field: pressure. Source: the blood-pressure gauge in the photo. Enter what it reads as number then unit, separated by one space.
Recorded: 0 mmHg
